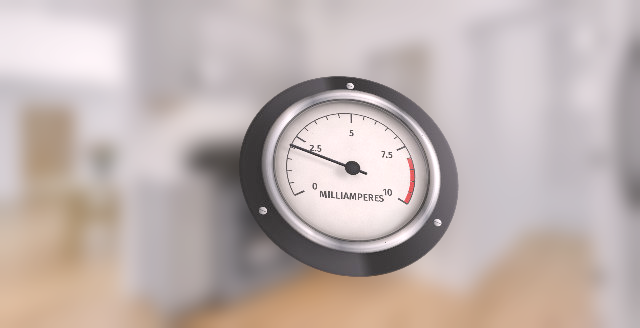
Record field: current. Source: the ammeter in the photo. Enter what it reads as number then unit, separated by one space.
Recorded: 2 mA
